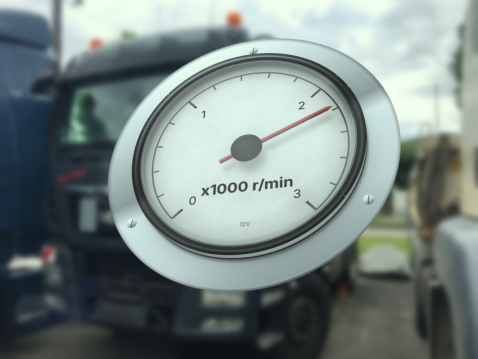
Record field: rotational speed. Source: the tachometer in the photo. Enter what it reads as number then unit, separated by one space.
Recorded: 2200 rpm
